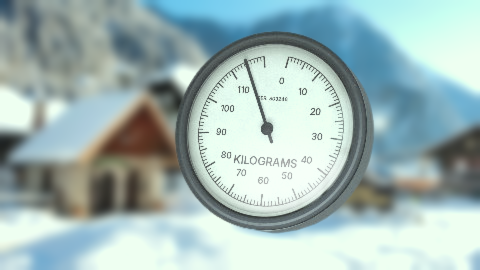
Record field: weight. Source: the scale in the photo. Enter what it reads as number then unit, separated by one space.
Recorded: 115 kg
